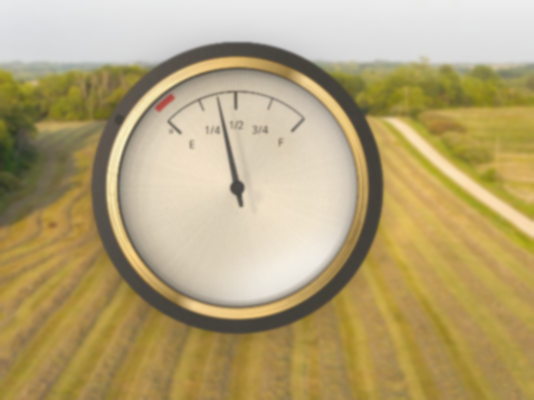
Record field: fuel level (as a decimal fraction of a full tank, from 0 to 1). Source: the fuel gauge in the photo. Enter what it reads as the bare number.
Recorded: 0.375
